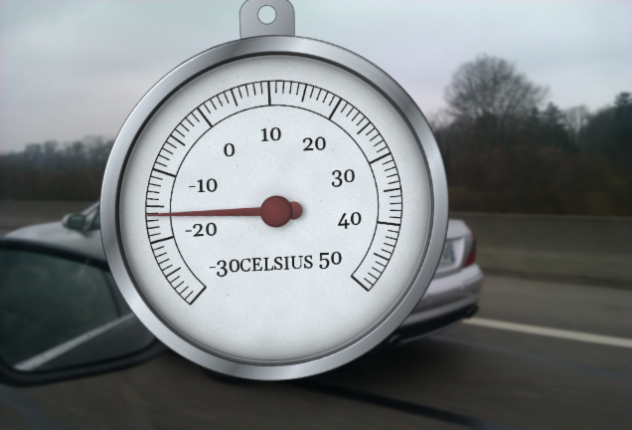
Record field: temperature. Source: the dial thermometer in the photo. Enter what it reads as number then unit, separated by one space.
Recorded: -16 °C
